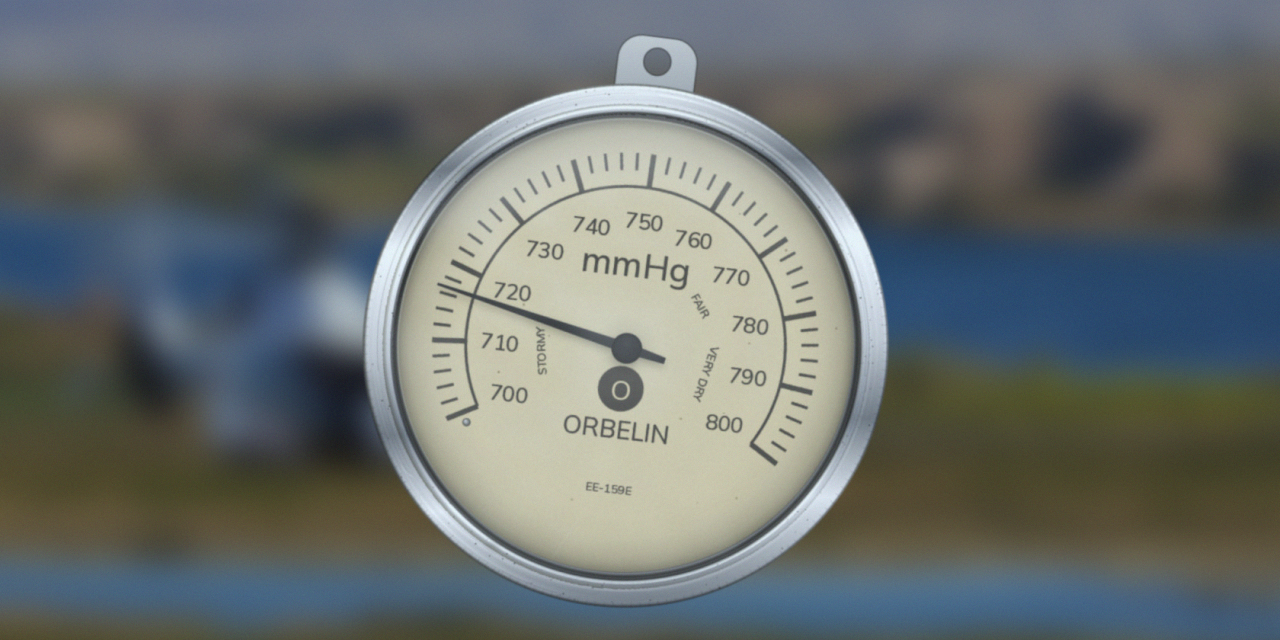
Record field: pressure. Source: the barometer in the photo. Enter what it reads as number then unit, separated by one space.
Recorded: 717 mmHg
